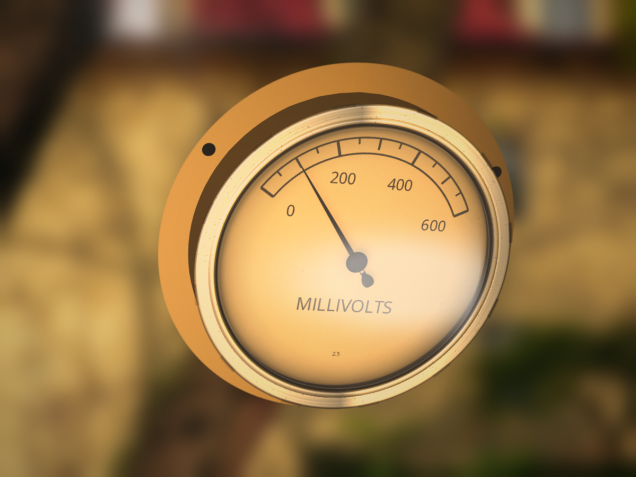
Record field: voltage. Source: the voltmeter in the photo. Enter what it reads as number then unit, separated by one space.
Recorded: 100 mV
